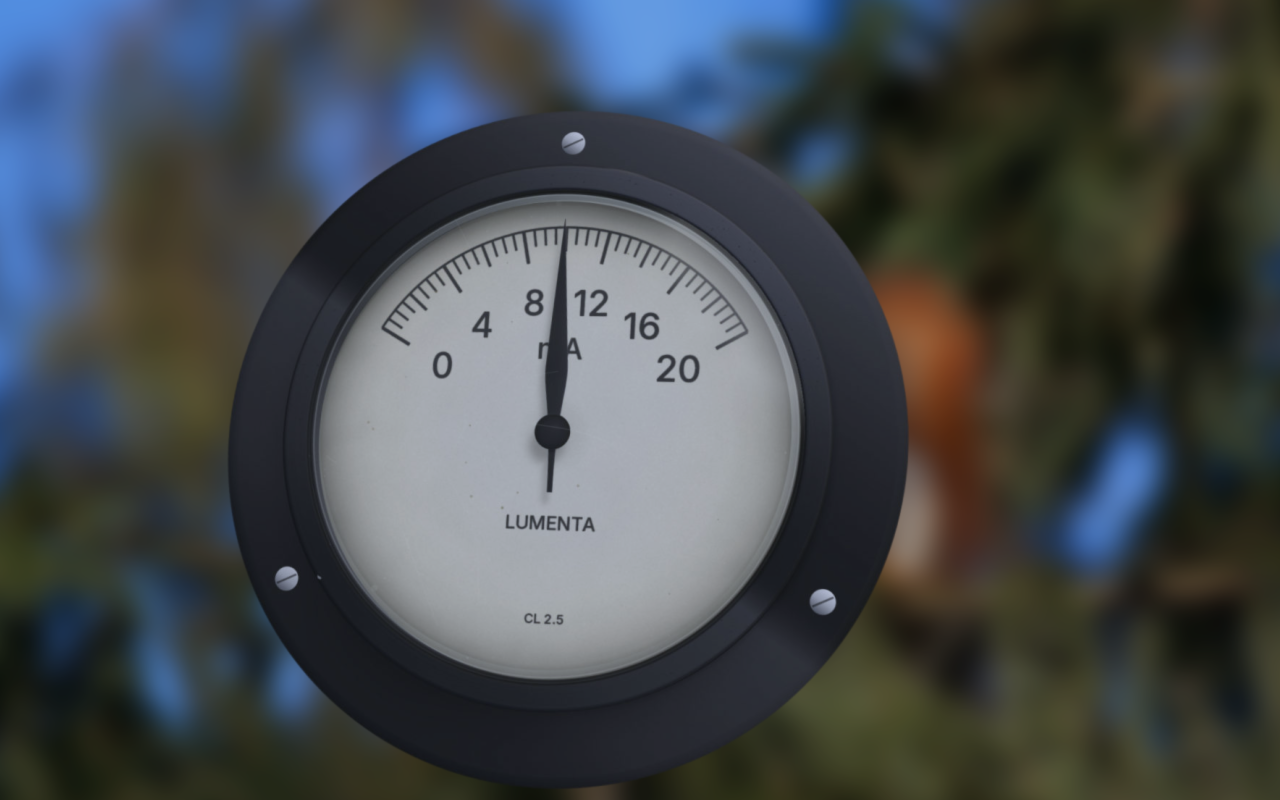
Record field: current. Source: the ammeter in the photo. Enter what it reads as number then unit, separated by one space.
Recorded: 10 mA
